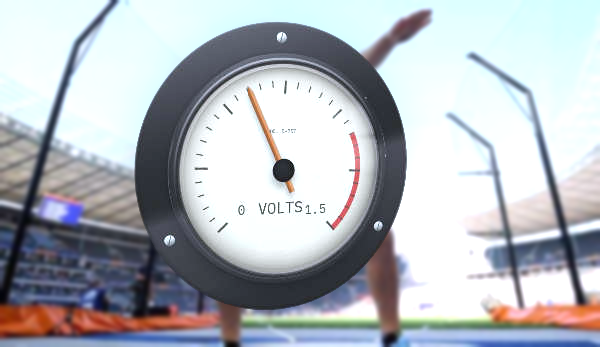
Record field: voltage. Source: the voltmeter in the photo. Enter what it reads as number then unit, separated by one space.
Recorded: 0.6 V
